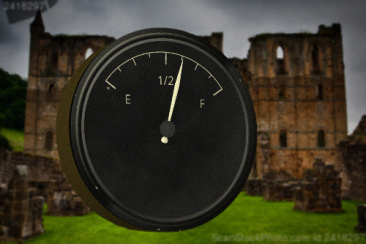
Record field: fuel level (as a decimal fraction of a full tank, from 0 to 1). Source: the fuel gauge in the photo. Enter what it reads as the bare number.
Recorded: 0.625
